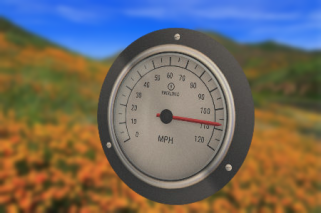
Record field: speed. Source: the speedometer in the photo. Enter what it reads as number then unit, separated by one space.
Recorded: 107.5 mph
